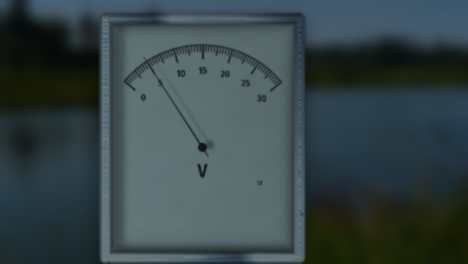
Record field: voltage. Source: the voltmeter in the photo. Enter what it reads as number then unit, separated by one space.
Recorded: 5 V
